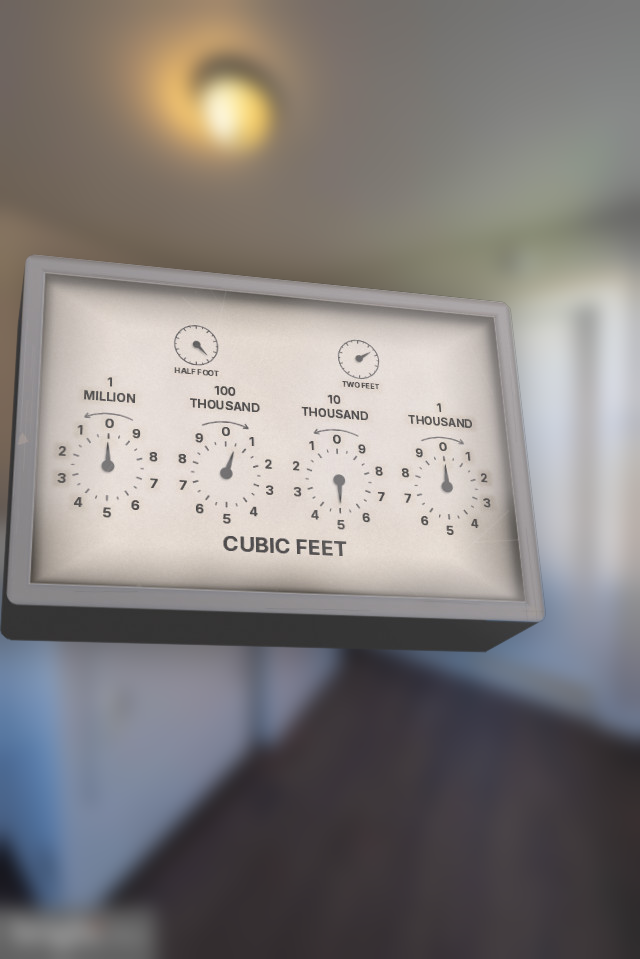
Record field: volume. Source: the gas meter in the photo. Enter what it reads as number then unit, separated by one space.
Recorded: 5000 ft³
